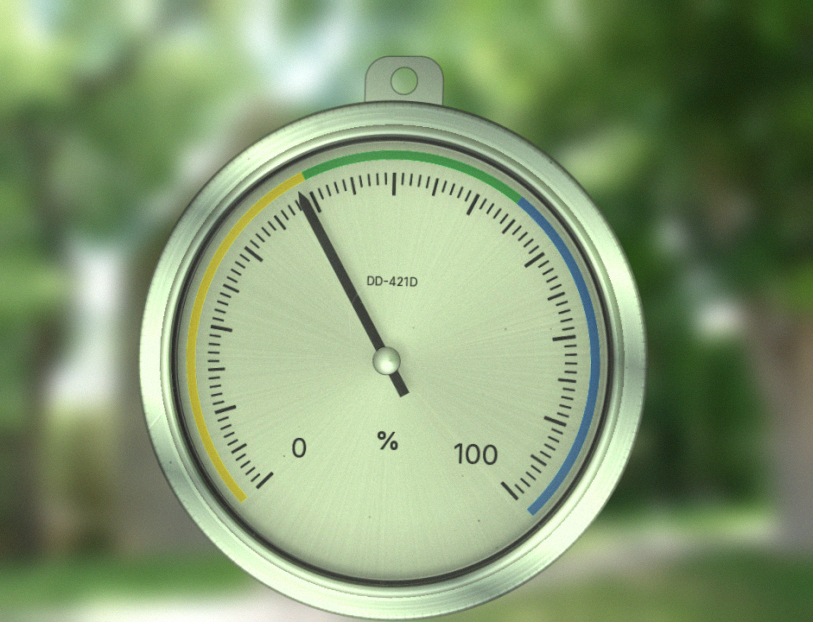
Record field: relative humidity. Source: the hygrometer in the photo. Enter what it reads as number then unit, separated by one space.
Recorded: 39 %
